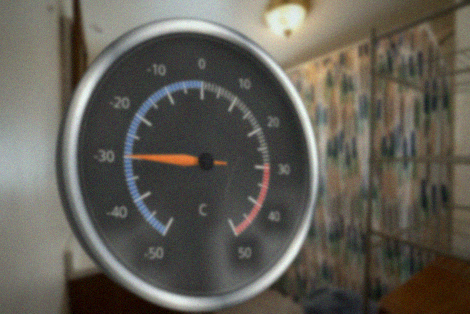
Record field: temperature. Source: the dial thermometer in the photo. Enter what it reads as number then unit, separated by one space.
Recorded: -30 °C
